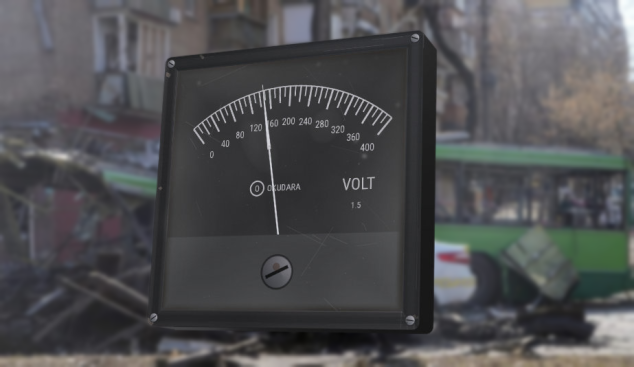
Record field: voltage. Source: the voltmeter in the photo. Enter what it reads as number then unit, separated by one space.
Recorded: 150 V
